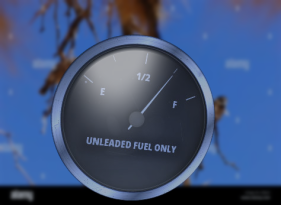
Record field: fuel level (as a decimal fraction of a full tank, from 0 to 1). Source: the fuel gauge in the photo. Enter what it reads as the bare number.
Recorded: 0.75
